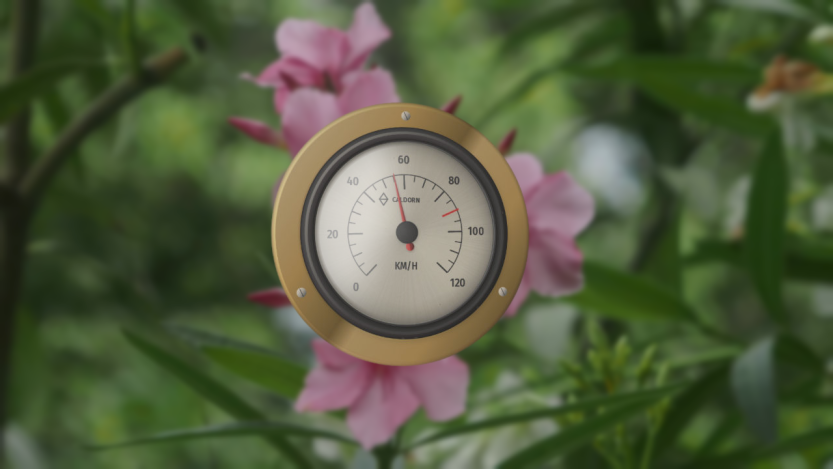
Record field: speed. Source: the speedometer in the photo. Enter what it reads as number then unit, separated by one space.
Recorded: 55 km/h
